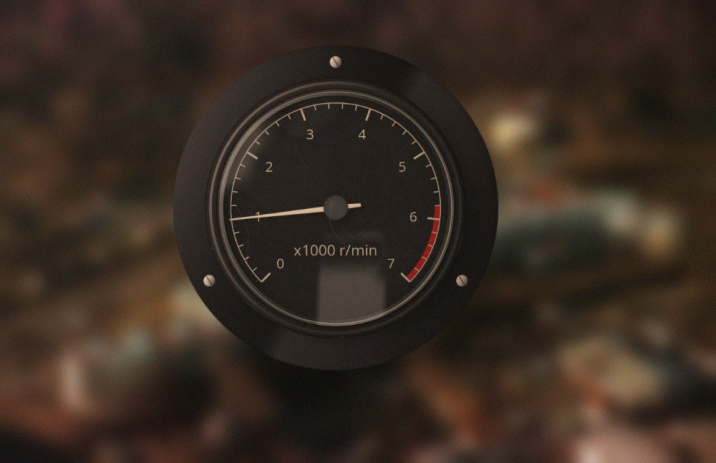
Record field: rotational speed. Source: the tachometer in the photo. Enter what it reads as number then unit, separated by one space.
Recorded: 1000 rpm
